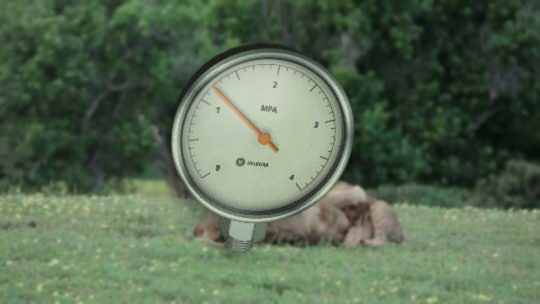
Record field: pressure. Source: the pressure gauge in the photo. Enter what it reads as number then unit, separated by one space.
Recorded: 1.2 MPa
